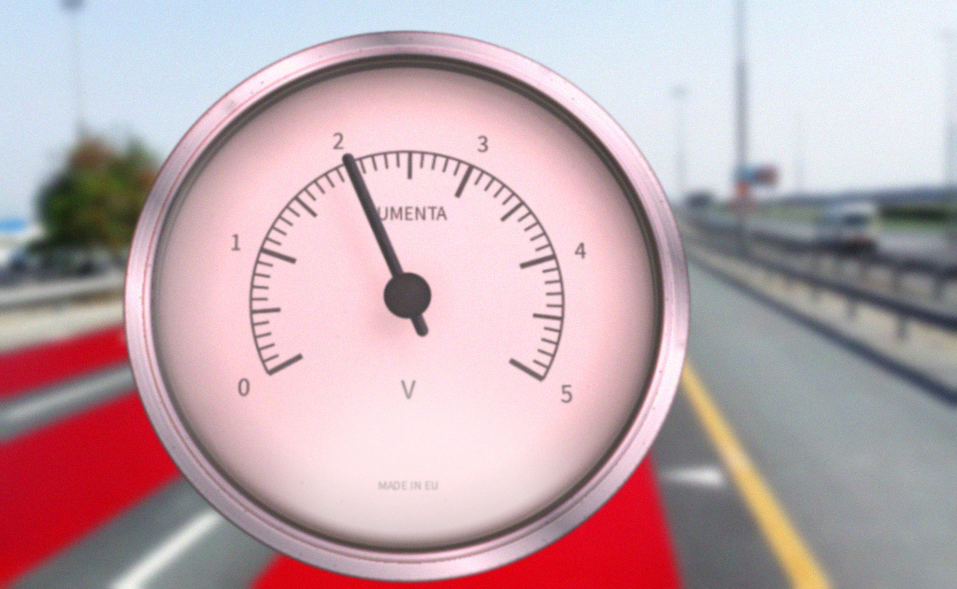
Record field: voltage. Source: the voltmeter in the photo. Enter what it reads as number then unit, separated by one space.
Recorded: 2 V
